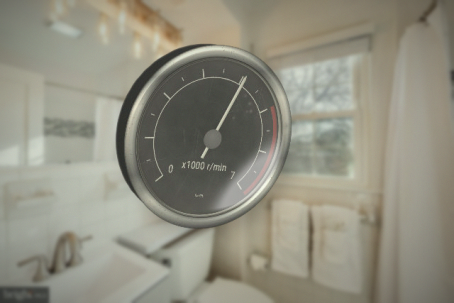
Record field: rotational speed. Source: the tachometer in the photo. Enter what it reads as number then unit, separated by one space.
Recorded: 4000 rpm
